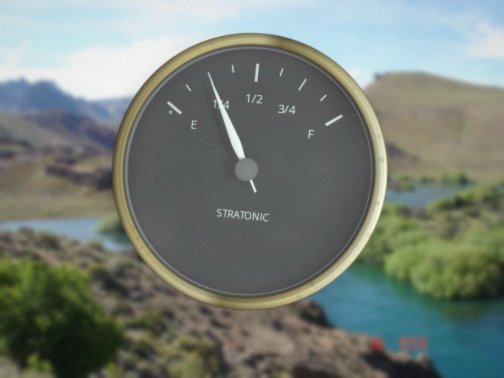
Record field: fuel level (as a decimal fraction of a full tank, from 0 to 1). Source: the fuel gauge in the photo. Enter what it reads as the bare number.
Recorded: 0.25
